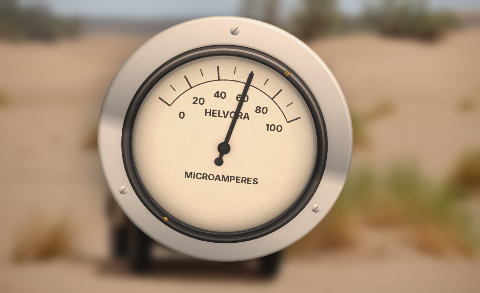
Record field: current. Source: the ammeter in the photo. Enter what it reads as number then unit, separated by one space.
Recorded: 60 µA
